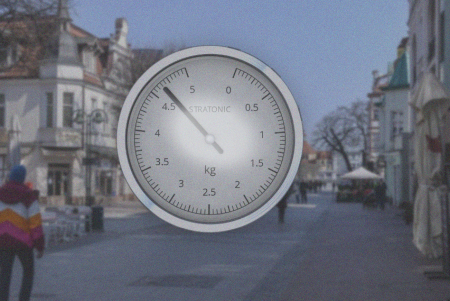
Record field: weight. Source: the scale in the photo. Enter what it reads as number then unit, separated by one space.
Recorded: 4.65 kg
